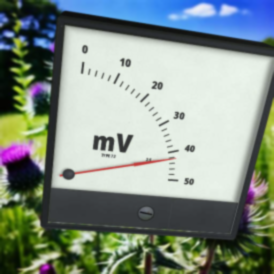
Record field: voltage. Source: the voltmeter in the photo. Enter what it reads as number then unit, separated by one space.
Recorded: 42 mV
